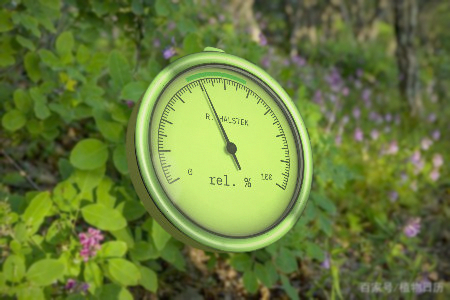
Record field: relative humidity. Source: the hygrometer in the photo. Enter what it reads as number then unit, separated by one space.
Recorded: 40 %
